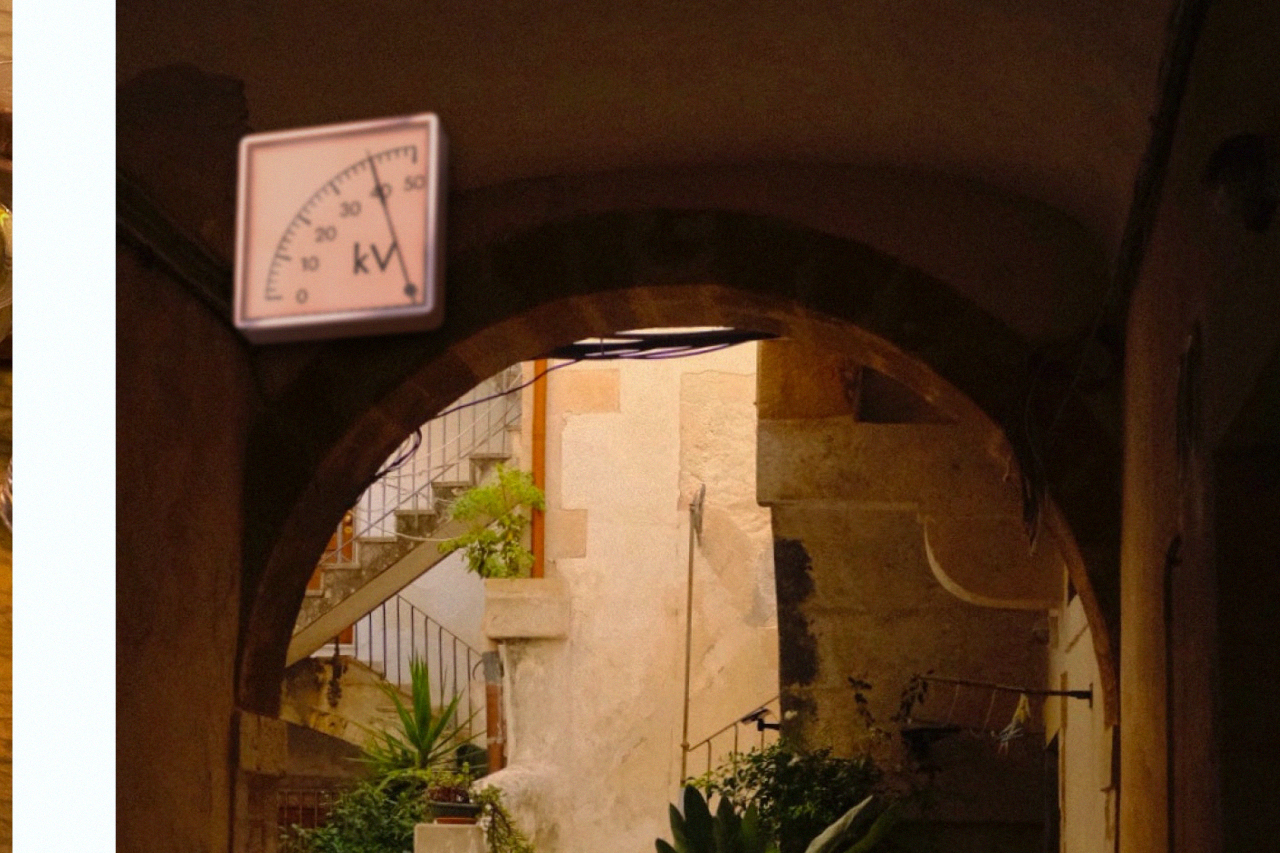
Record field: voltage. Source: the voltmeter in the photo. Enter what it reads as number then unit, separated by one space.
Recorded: 40 kV
